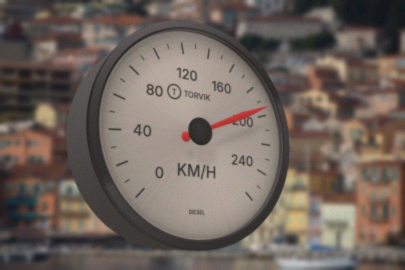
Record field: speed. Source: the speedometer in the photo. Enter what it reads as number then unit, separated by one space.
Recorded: 195 km/h
